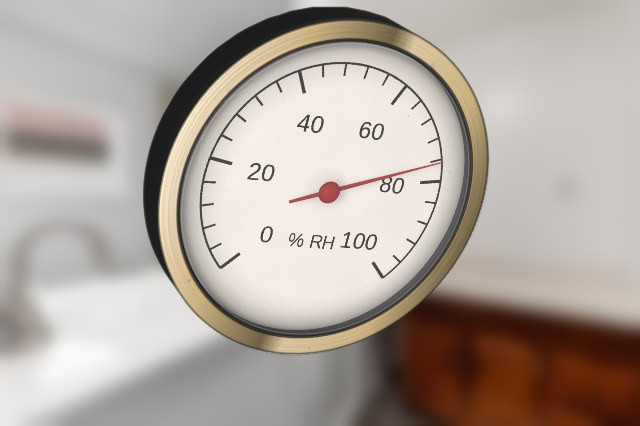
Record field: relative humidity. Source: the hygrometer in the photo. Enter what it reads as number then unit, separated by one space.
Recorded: 76 %
